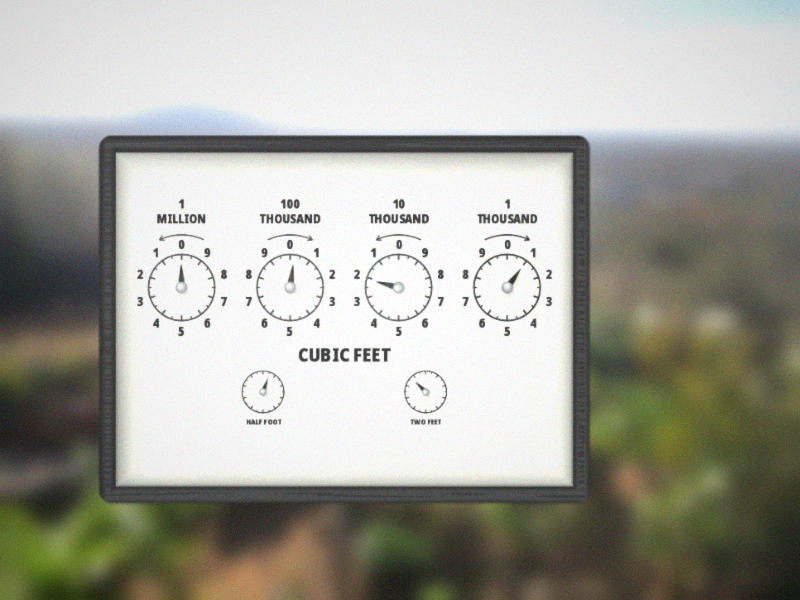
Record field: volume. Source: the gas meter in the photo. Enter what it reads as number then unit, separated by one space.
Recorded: 2100 ft³
